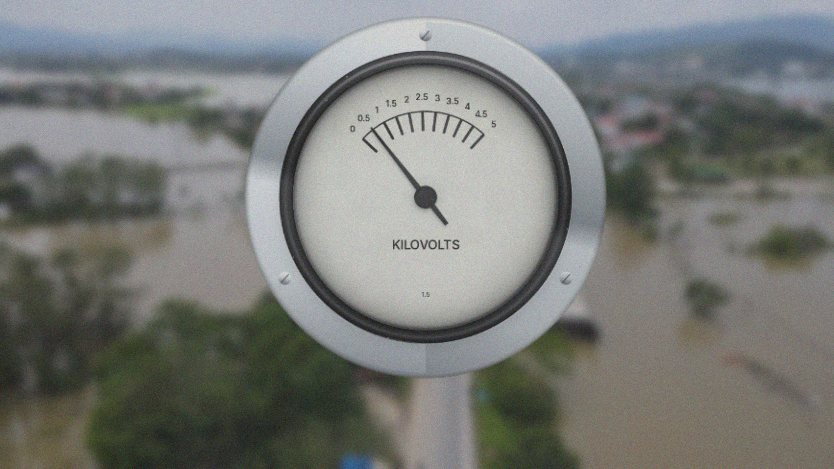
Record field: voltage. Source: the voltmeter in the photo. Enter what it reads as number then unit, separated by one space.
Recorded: 0.5 kV
